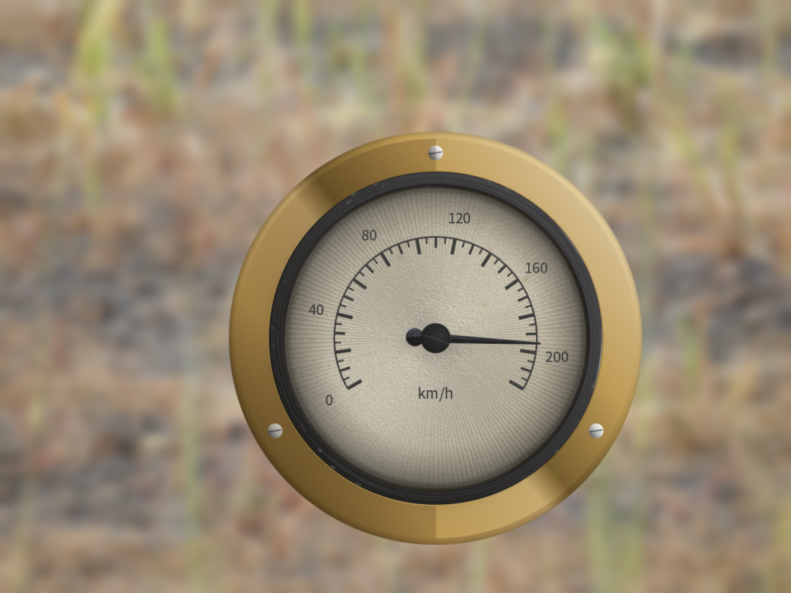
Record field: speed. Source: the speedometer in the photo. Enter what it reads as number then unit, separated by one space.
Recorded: 195 km/h
